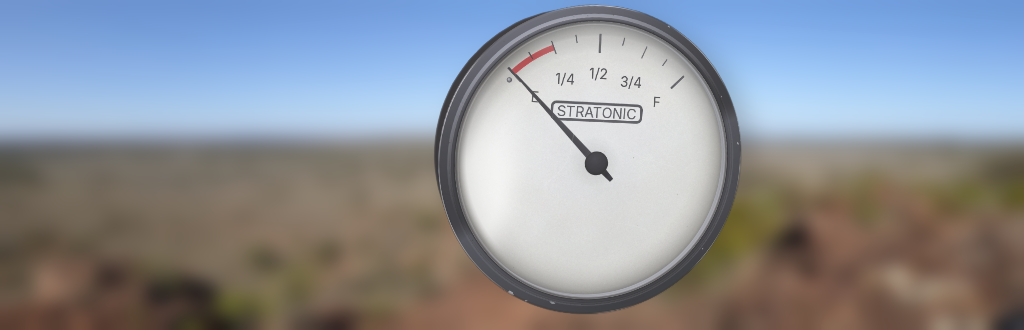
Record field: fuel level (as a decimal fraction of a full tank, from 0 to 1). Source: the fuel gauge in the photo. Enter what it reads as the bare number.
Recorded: 0
